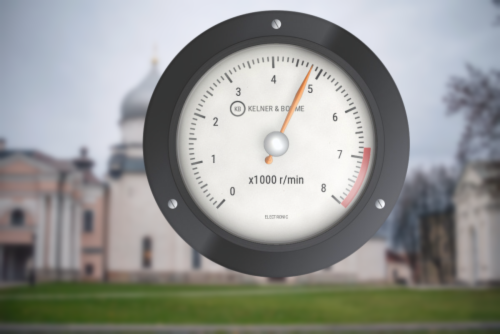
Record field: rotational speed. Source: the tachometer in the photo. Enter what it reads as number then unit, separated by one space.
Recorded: 4800 rpm
